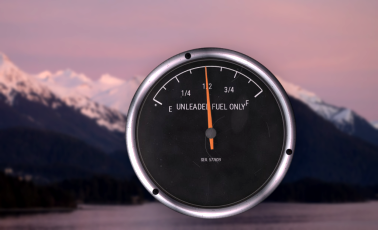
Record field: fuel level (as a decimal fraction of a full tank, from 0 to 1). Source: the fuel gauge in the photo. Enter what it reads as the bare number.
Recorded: 0.5
